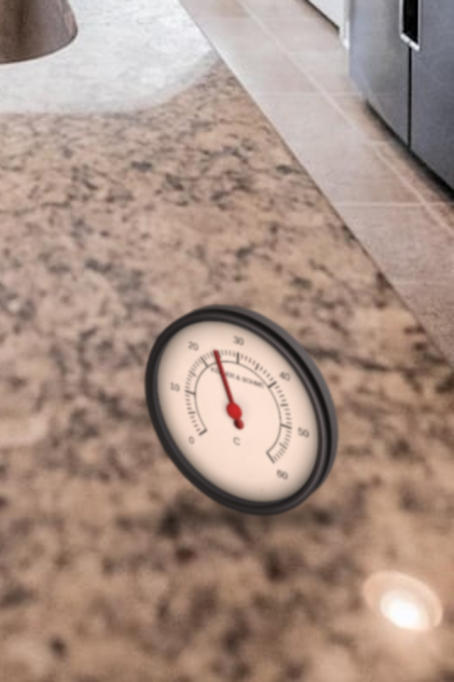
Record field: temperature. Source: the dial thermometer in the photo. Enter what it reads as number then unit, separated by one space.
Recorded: 25 °C
